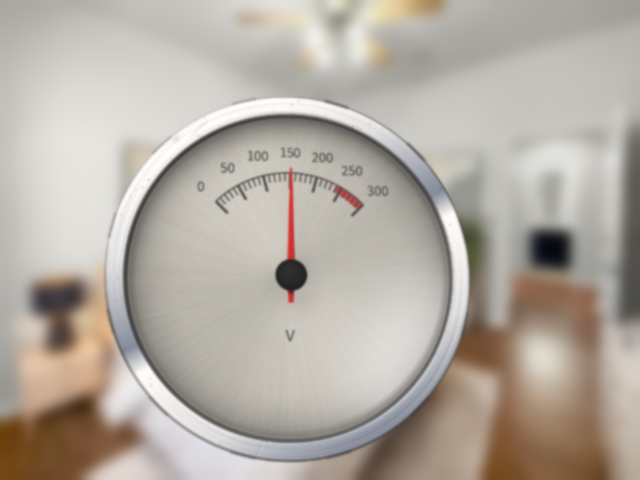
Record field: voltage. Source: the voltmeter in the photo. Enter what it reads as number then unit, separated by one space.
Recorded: 150 V
